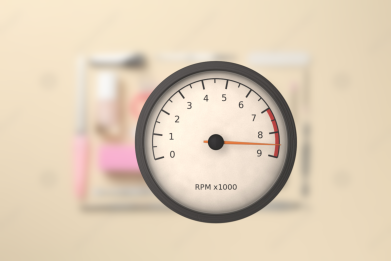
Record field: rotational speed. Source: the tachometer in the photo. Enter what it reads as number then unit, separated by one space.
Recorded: 8500 rpm
